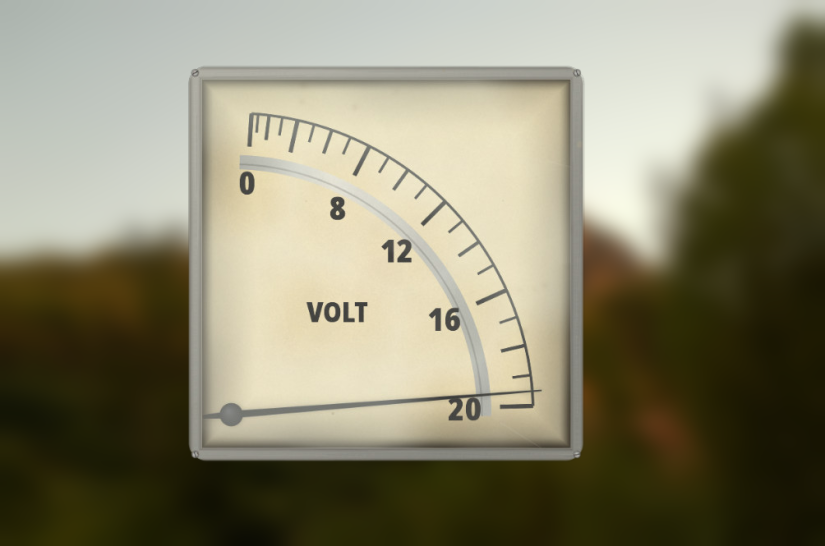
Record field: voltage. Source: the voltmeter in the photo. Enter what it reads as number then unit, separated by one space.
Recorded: 19.5 V
